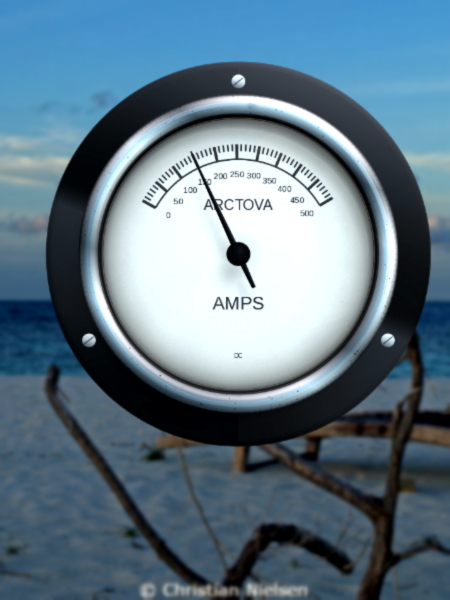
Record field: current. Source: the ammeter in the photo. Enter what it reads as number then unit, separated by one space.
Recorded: 150 A
